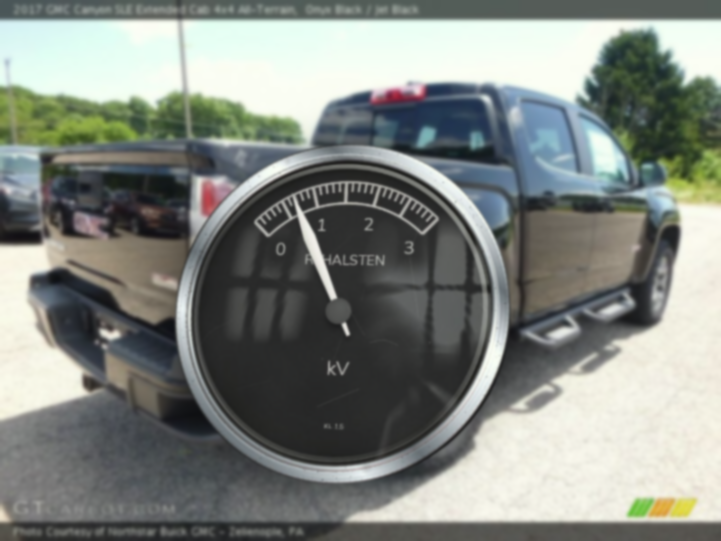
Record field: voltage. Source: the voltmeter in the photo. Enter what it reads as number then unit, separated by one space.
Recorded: 0.7 kV
